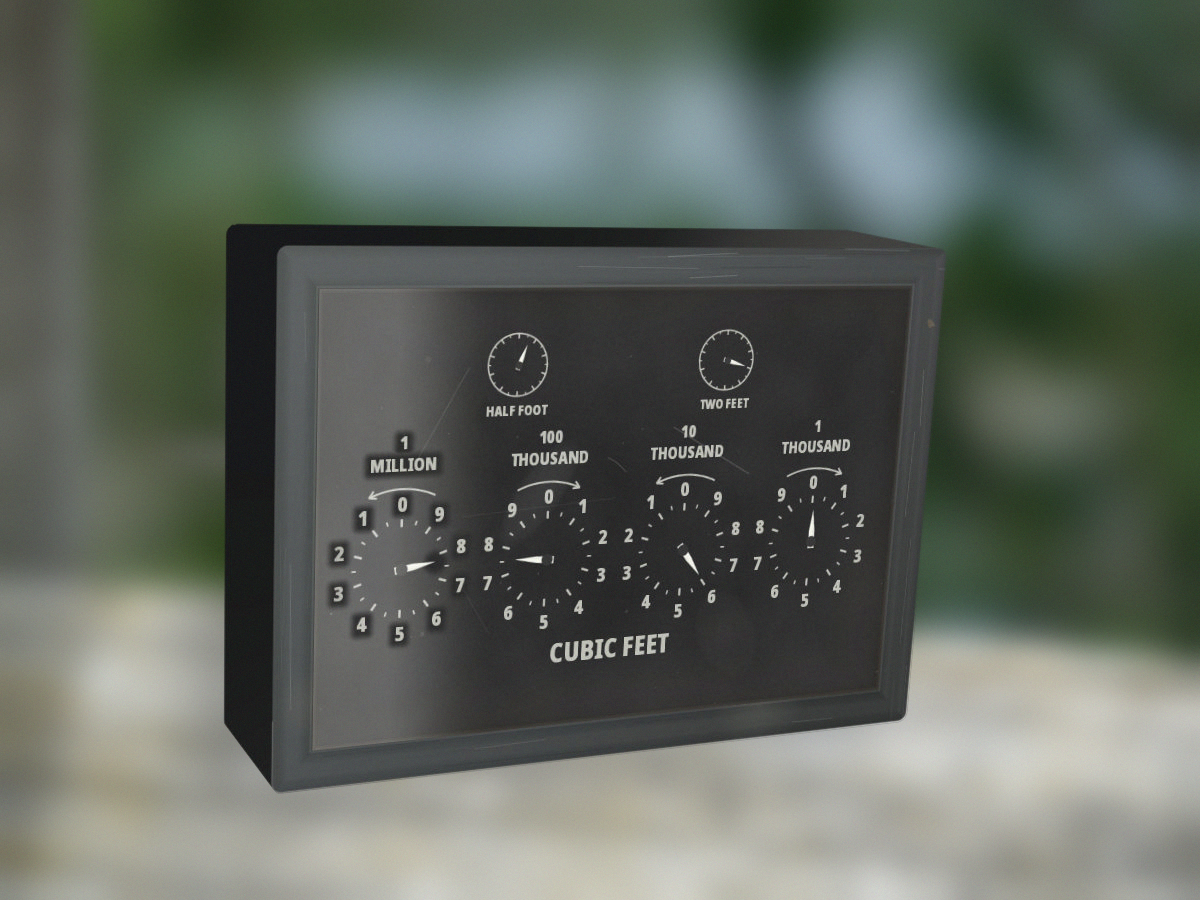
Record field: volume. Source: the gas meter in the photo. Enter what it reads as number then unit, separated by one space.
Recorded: 776000 ft³
